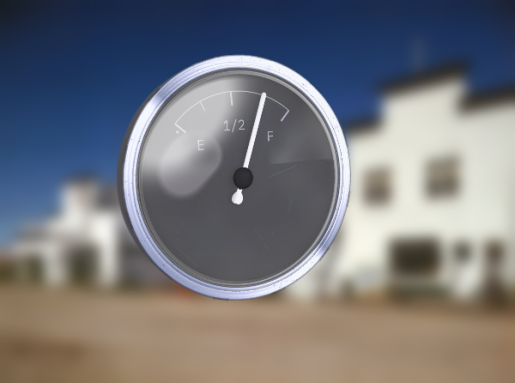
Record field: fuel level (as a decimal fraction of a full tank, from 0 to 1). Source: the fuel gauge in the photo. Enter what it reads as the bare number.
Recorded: 0.75
